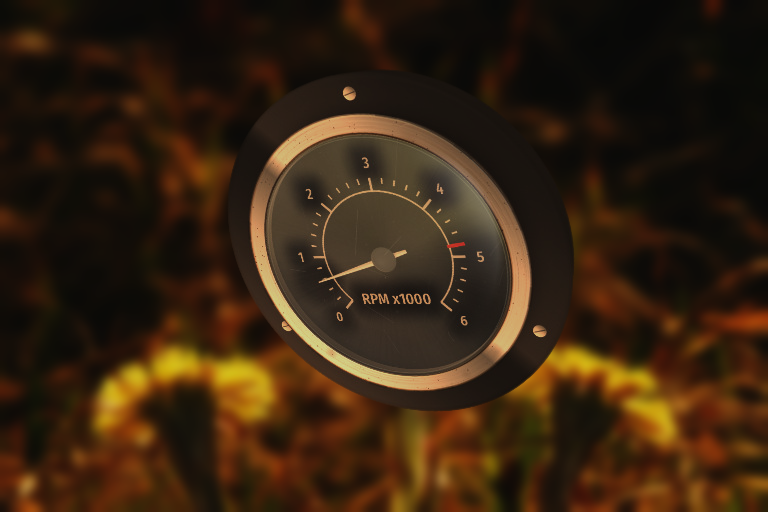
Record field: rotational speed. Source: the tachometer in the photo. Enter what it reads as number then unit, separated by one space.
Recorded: 600 rpm
